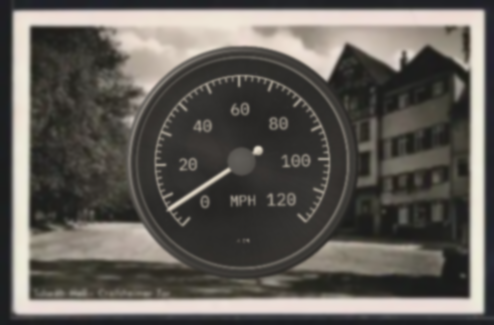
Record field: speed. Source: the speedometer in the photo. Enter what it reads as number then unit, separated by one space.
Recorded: 6 mph
